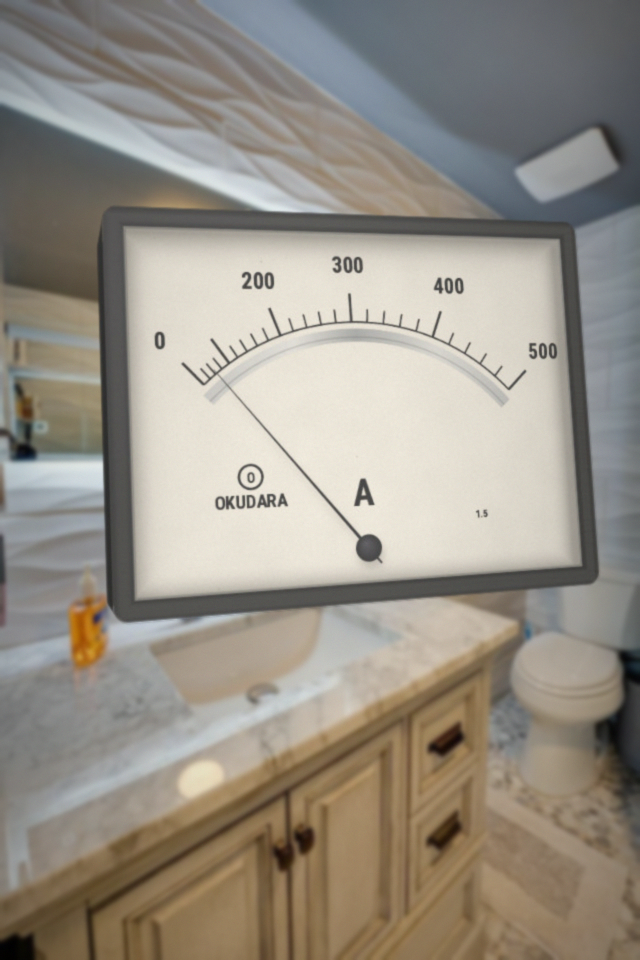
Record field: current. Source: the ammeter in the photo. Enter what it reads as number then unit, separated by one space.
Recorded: 60 A
